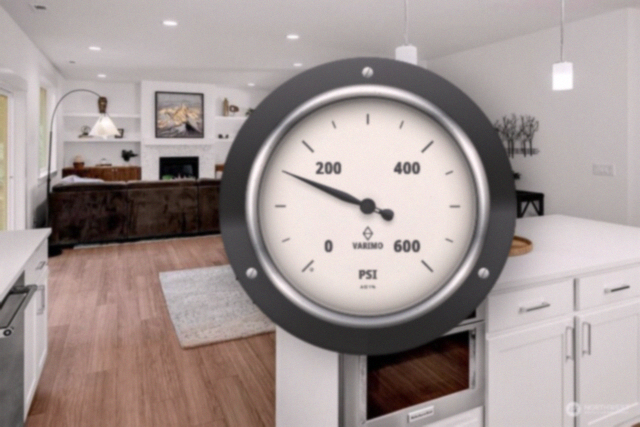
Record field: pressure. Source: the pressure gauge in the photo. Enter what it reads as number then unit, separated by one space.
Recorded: 150 psi
